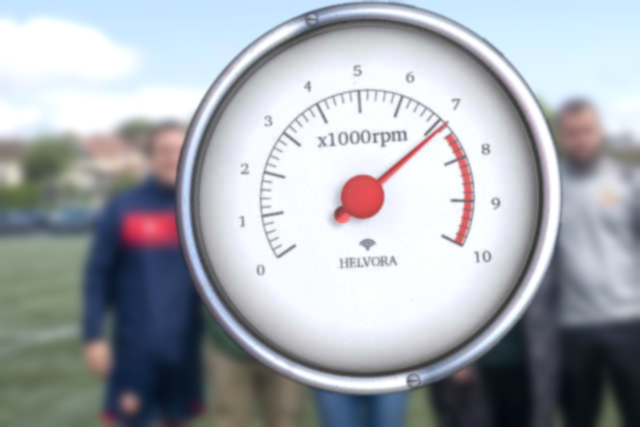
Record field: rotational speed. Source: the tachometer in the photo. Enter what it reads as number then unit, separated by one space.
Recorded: 7200 rpm
